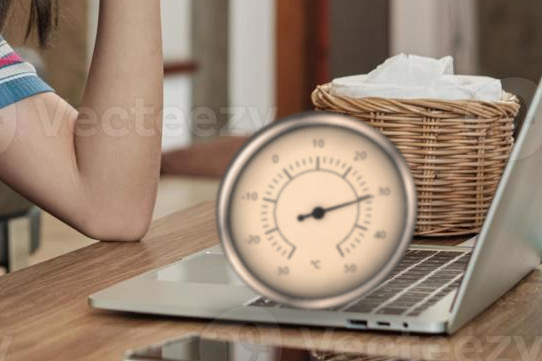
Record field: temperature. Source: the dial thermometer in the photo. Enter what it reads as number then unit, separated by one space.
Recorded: 30 °C
